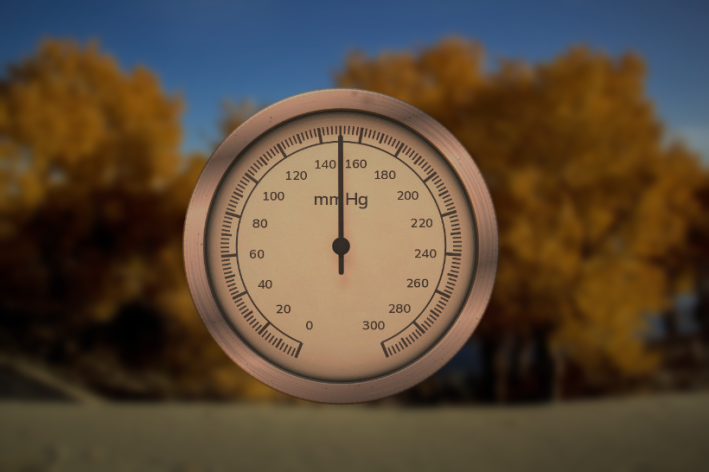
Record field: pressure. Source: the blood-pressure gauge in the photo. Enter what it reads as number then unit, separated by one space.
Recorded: 150 mmHg
